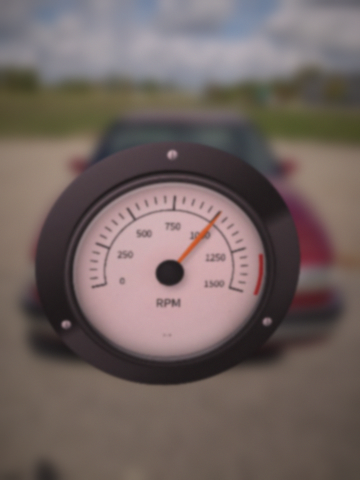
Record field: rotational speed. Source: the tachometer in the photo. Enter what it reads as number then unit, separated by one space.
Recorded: 1000 rpm
